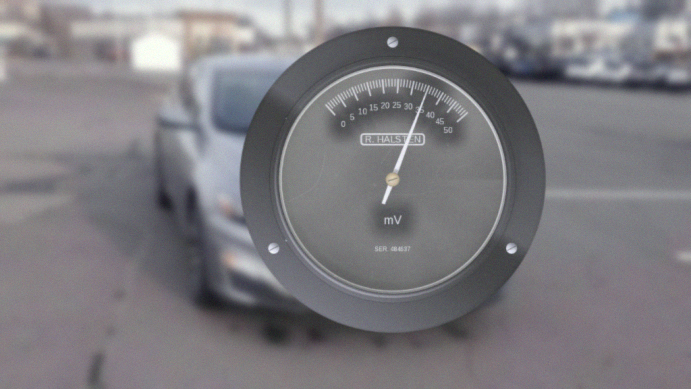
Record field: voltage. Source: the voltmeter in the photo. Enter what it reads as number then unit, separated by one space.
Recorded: 35 mV
